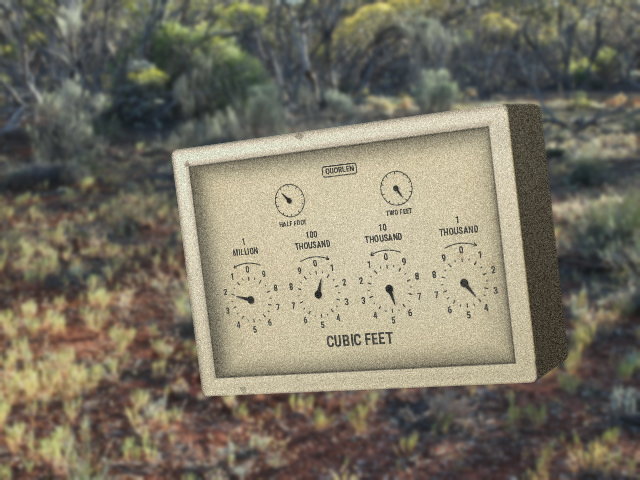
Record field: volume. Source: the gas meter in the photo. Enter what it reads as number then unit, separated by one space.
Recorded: 205400 ft³
